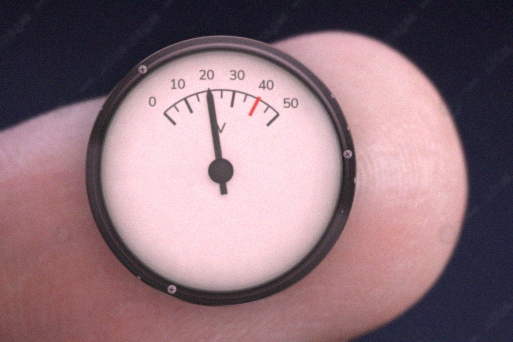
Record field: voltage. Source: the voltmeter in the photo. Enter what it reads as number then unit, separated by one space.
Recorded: 20 V
